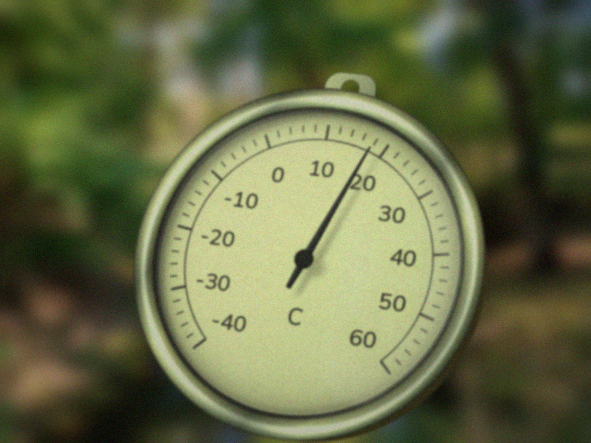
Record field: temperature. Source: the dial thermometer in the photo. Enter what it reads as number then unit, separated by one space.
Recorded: 18 °C
